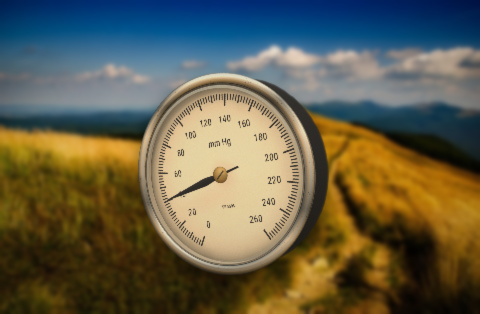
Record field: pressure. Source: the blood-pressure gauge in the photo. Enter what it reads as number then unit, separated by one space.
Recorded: 40 mmHg
